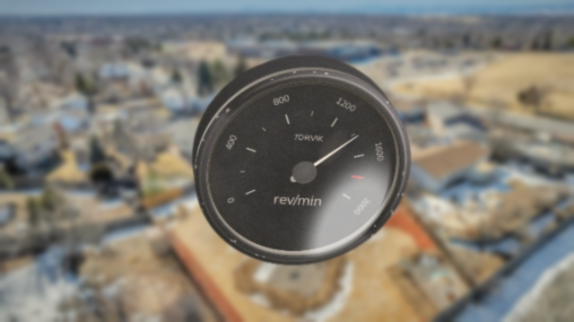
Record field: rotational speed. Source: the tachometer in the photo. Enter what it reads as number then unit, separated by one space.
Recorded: 1400 rpm
